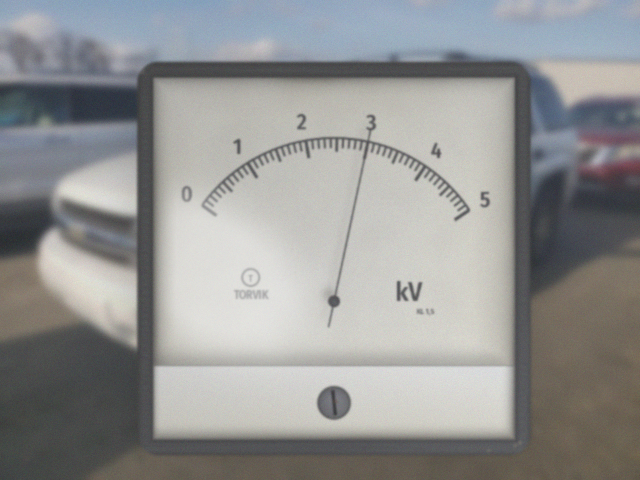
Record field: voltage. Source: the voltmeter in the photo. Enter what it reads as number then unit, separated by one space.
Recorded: 3 kV
